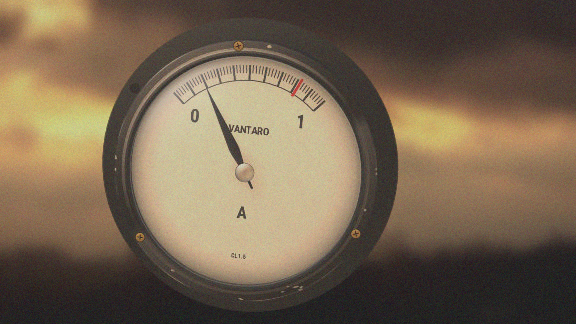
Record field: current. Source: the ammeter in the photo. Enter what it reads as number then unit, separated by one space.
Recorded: 0.2 A
